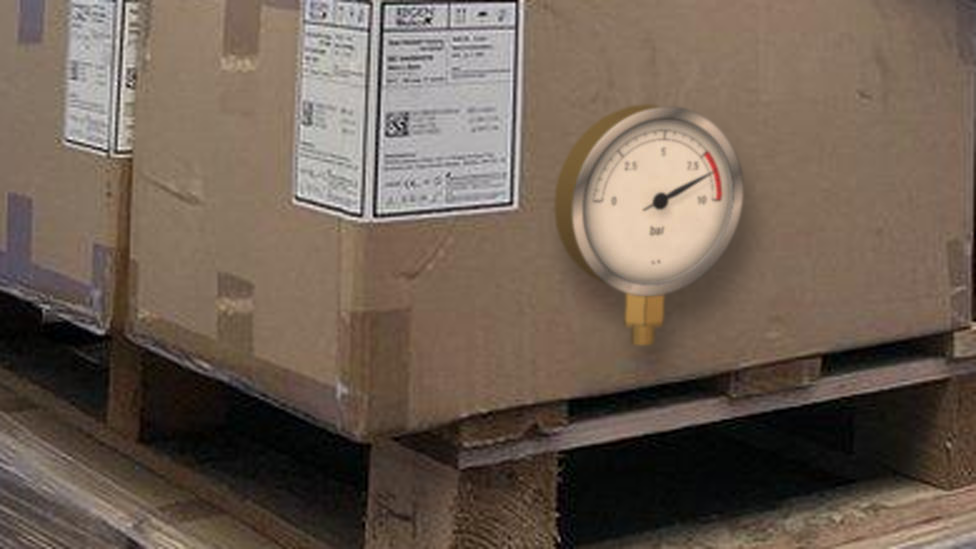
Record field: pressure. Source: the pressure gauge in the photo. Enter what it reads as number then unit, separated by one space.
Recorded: 8.5 bar
